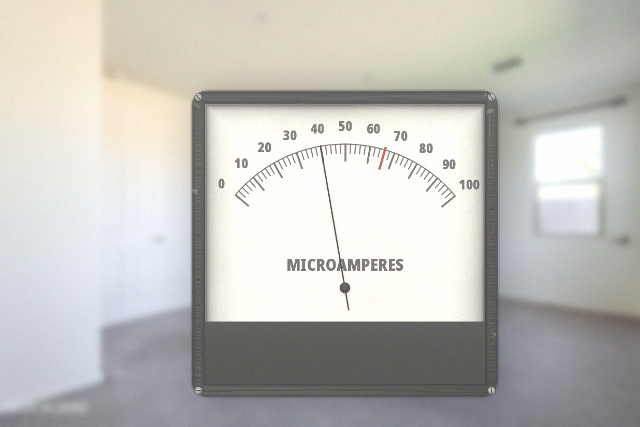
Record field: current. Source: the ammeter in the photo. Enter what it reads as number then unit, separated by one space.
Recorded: 40 µA
